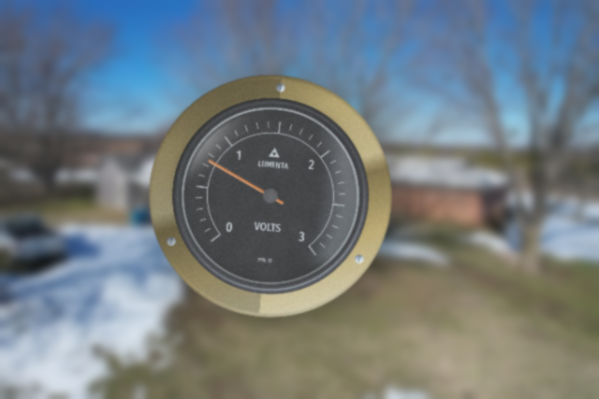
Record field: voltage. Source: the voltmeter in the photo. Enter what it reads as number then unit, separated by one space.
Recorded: 0.75 V
